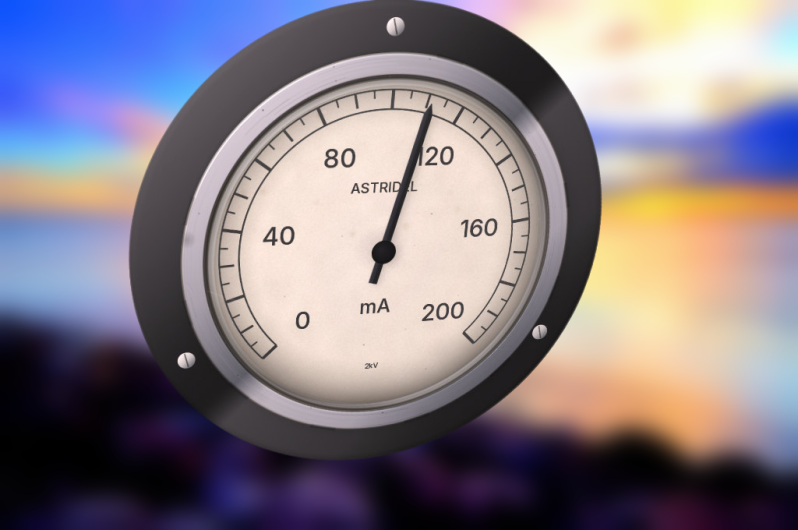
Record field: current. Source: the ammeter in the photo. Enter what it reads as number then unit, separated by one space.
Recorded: 110 mA
